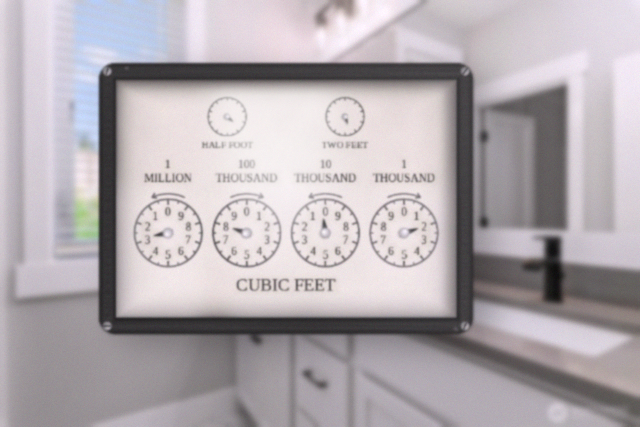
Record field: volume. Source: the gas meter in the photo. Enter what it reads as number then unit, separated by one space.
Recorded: 280200 ft³
